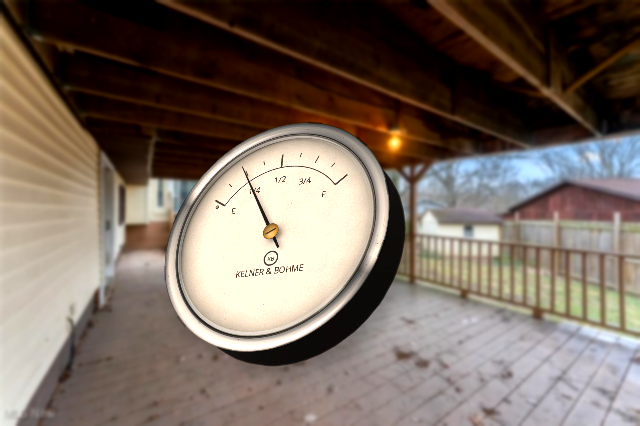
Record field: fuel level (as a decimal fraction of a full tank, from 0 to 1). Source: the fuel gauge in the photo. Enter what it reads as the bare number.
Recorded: 0.25
